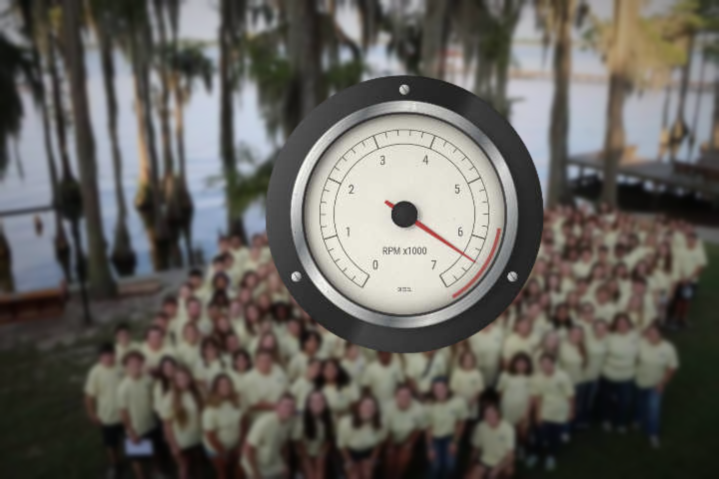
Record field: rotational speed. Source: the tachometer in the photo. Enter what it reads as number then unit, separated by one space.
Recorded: 6400 rpm
